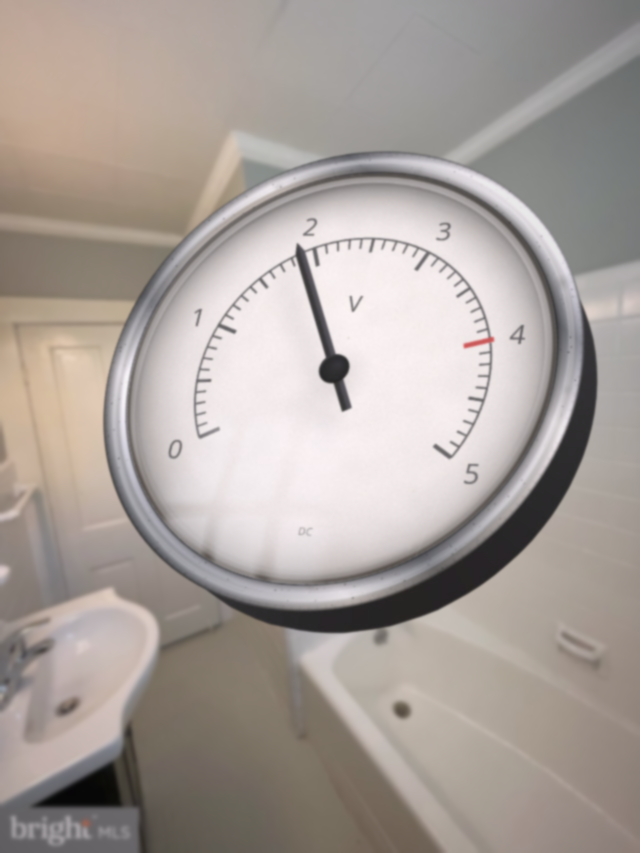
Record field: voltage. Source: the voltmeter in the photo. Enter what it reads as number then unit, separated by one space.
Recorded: 1.9 V
